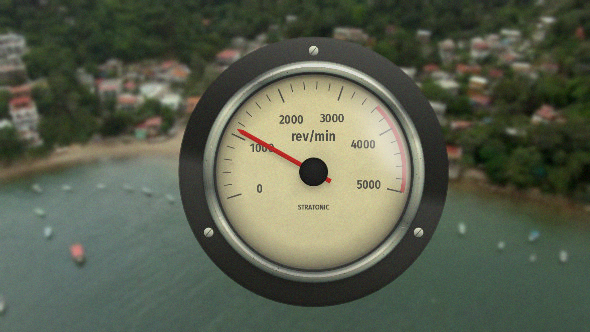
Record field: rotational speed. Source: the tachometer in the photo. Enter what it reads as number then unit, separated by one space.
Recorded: 1100 rpm
